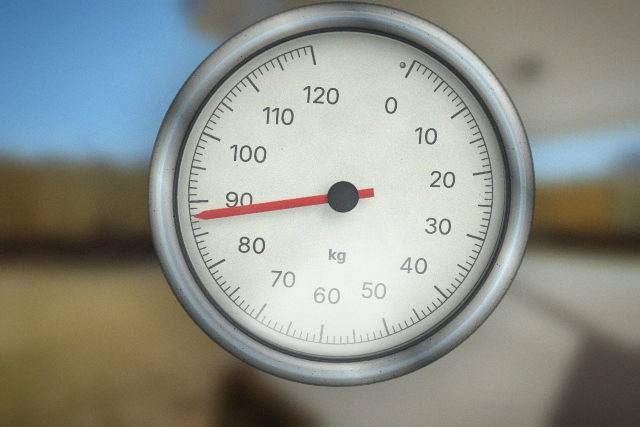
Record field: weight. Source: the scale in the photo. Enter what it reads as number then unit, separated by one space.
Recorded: 88 kg
